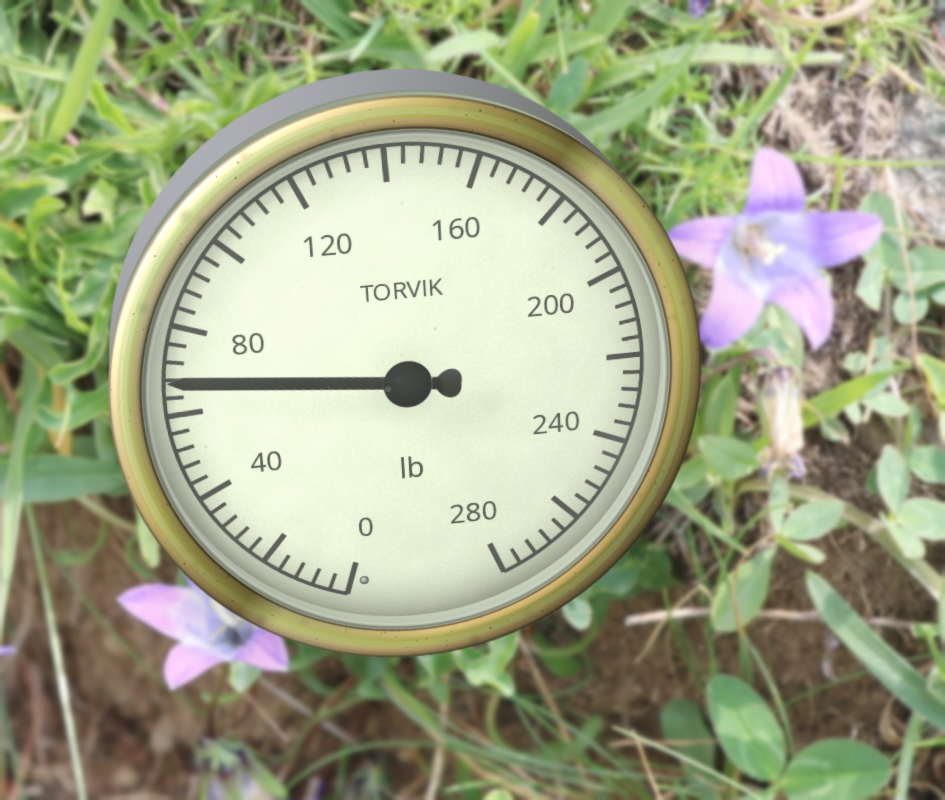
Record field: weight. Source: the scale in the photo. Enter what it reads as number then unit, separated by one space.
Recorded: 68 lb
